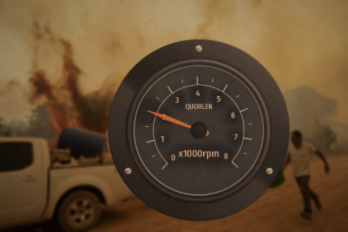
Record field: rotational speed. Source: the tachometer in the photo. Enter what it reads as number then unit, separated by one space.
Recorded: 2000 rpm
